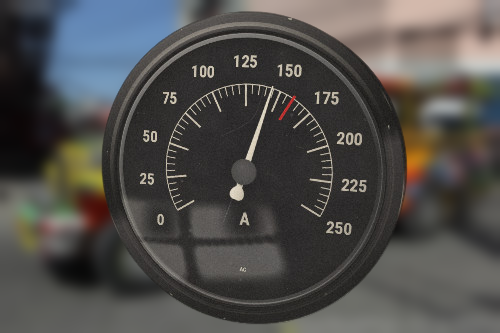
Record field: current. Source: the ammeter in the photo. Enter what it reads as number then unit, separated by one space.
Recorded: 145 A
